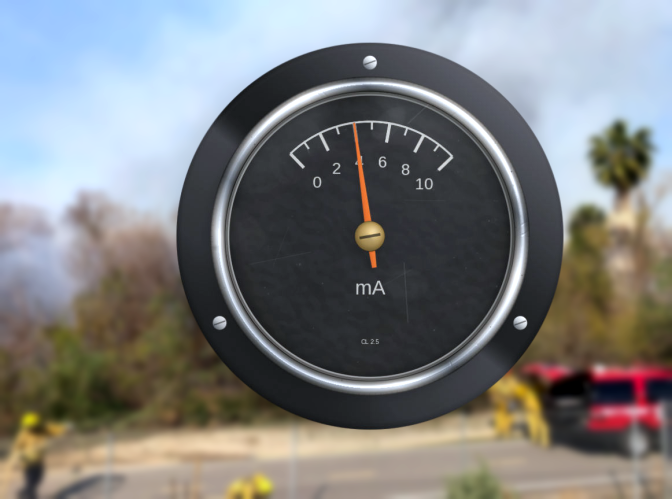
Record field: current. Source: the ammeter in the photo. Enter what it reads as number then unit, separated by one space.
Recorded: 4 mA
